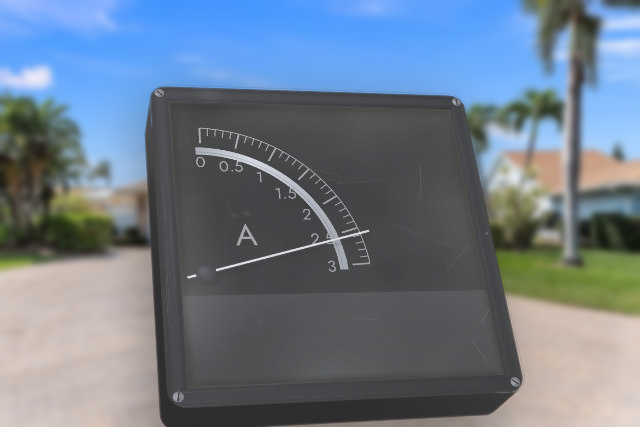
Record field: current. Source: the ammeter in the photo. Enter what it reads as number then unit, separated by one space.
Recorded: 2.6 A
